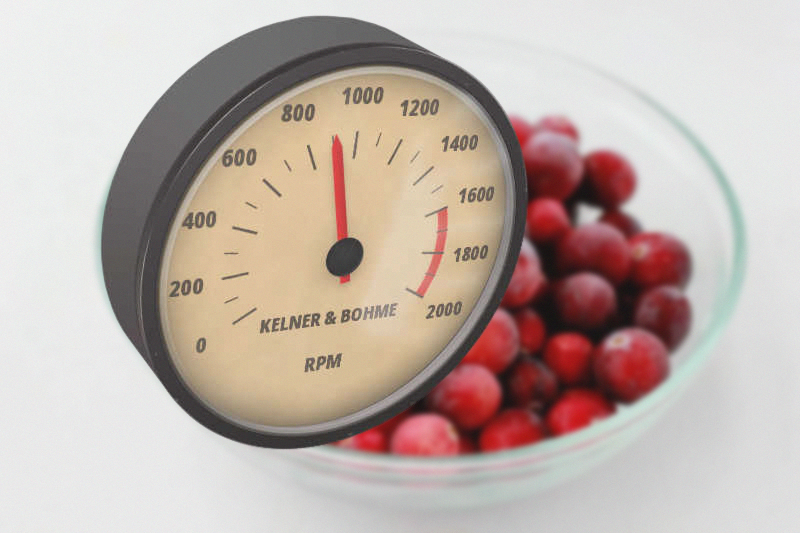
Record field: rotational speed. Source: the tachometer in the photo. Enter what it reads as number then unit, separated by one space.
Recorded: 900 rpm
